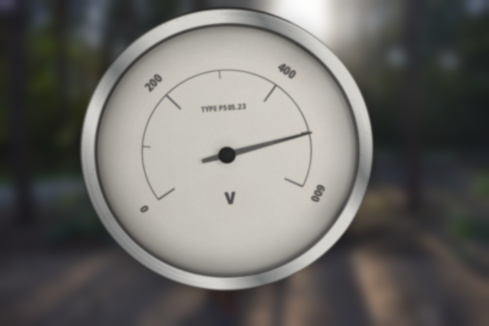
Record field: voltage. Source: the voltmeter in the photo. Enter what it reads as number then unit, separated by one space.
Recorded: 500 V
